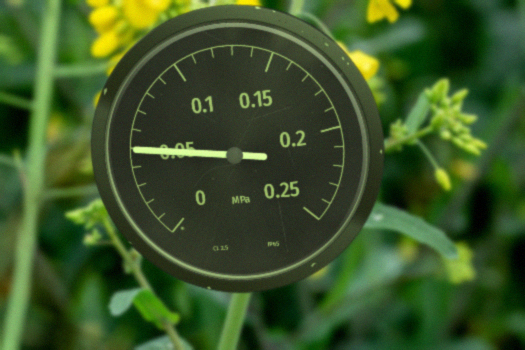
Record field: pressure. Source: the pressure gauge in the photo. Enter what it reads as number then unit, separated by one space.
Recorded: 0.05 MPa
